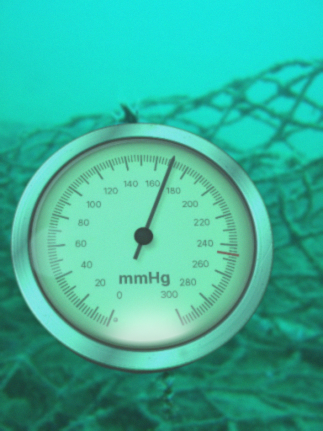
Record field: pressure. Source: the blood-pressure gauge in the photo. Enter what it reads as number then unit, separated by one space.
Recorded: 170 mmHg
